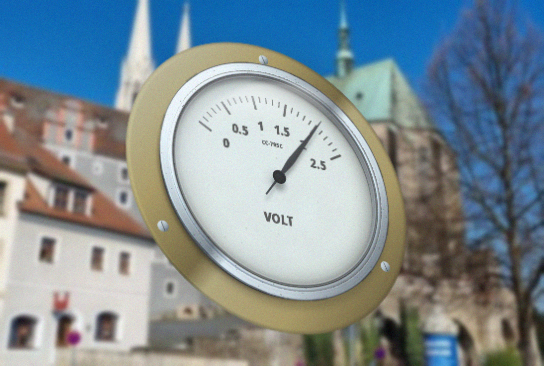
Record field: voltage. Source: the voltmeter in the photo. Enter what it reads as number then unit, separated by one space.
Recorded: 2 V
